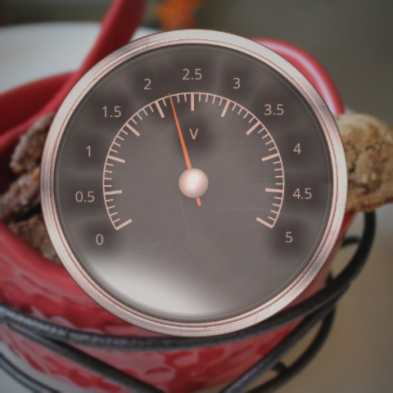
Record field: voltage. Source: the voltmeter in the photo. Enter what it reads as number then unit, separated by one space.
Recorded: 2.2 V
